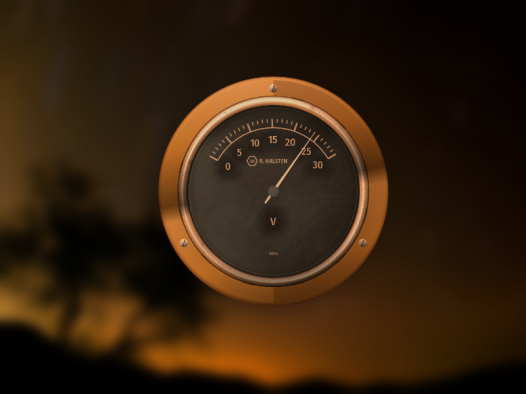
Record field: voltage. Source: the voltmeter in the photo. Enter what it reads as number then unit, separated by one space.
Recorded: 24 V
